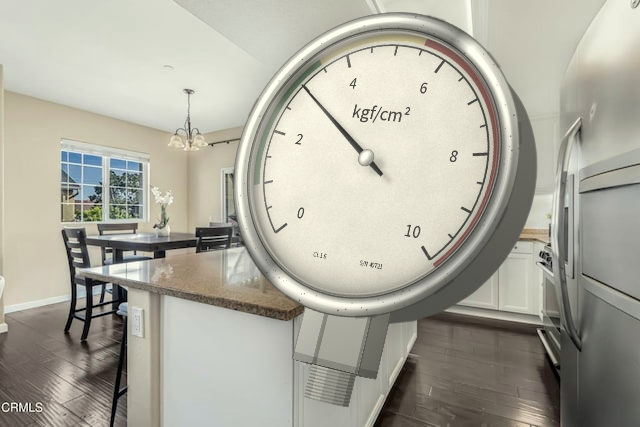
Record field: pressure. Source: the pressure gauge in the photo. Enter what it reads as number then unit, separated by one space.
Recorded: 3 kg/cm²
